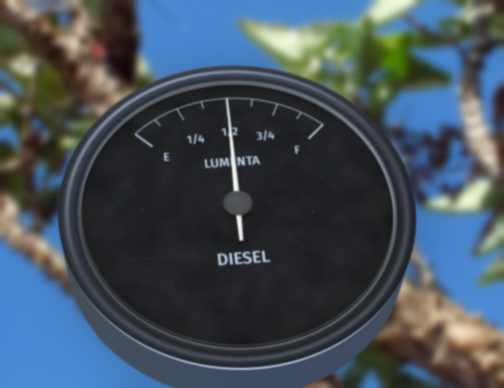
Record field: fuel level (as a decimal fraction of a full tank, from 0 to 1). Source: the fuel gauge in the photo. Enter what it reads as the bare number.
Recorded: 0.5
